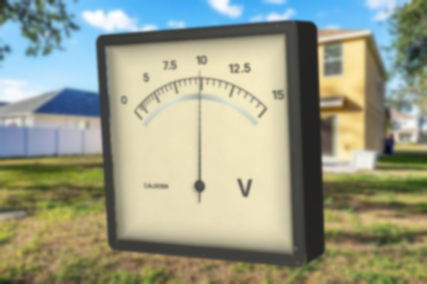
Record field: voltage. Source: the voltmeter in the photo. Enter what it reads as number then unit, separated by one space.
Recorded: 10 V
